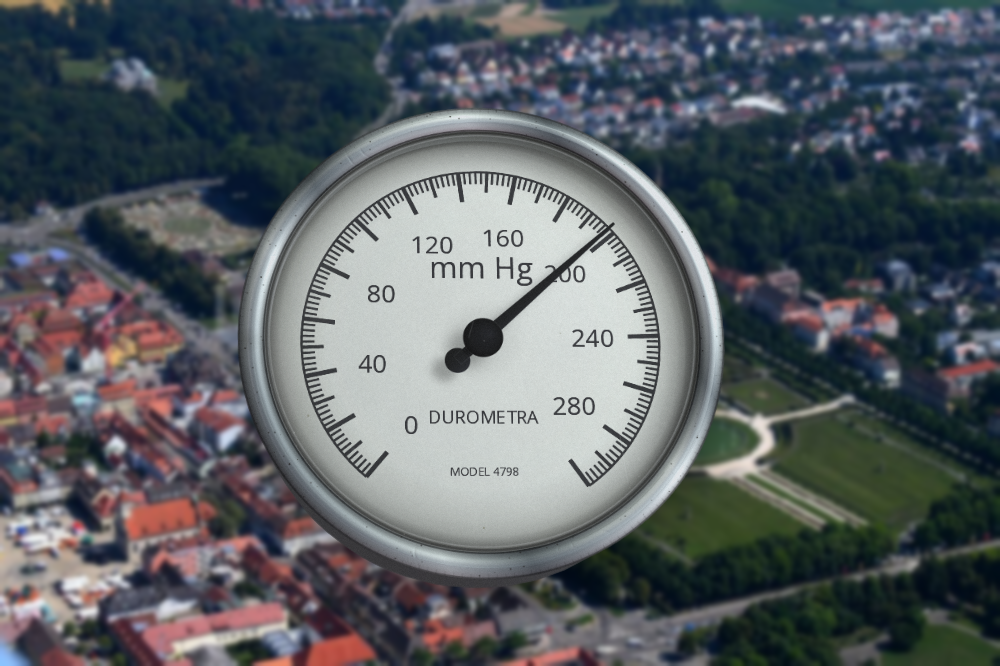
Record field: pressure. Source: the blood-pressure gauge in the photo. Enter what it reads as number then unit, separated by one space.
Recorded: 198 mmHg
